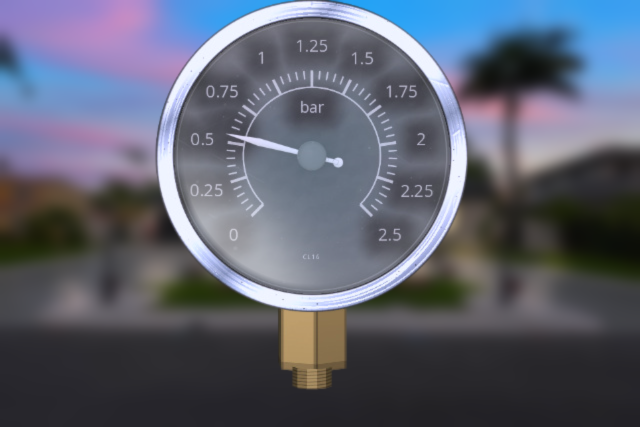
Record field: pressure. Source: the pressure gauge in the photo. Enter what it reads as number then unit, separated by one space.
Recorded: 0.55 bar
